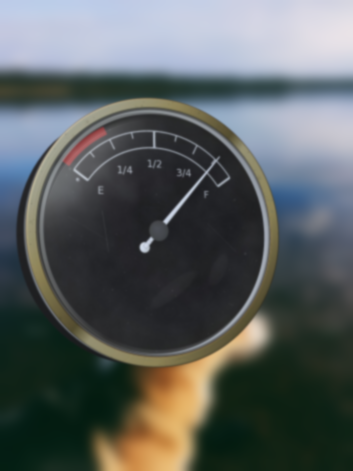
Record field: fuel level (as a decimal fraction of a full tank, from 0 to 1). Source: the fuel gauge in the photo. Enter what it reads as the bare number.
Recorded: 0.875
